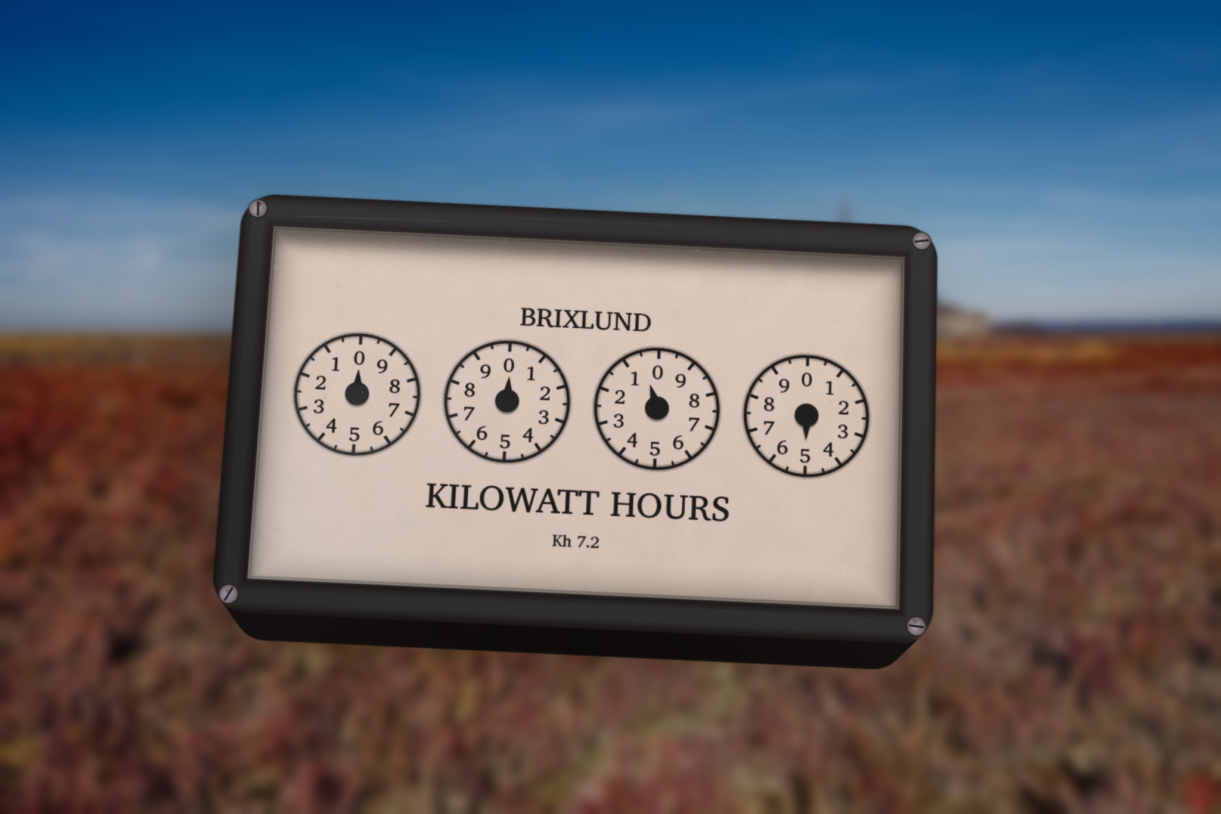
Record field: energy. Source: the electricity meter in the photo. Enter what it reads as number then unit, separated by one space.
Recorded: 5 kWh
